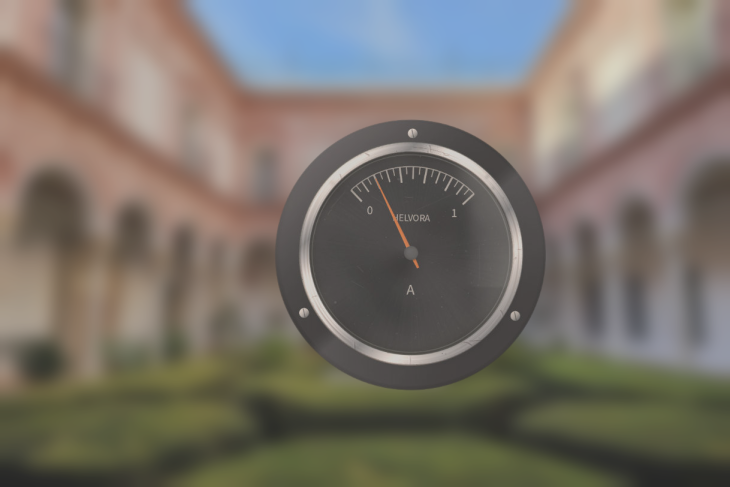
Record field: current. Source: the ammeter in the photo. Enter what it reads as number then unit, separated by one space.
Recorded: 0.2 A
